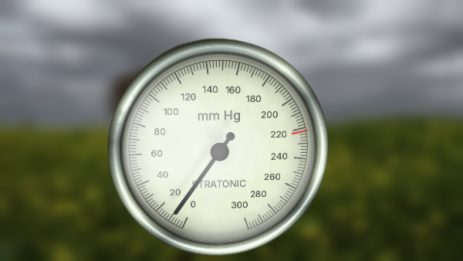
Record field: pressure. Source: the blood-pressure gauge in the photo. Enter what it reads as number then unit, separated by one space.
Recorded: 10 mmHg
